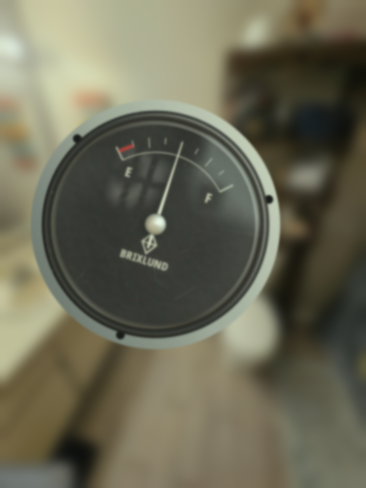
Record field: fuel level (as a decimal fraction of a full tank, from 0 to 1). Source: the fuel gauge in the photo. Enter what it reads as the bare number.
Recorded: 0.5
